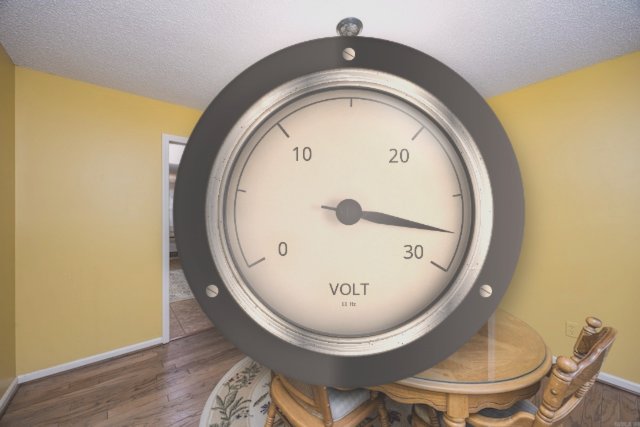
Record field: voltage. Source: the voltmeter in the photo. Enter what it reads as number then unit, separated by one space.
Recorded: 27.5 V
